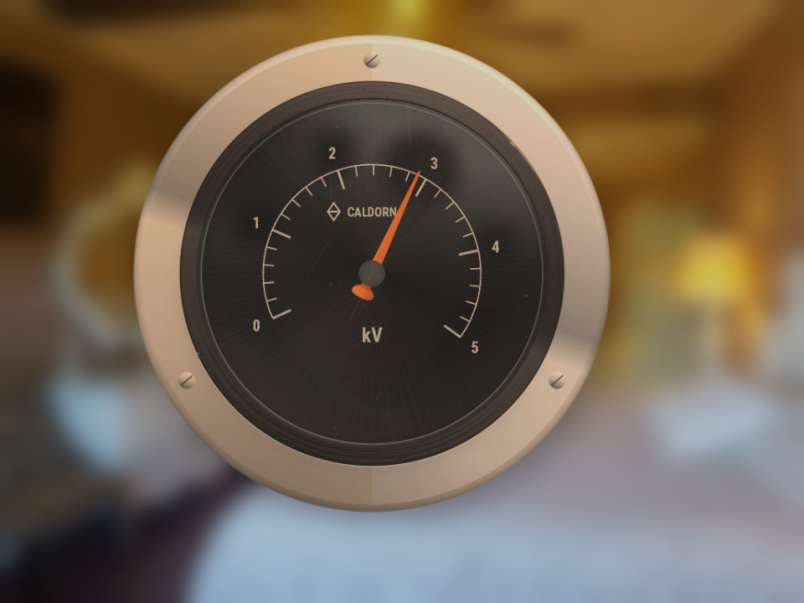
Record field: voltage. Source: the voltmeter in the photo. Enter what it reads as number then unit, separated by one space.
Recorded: 2.9 kV
